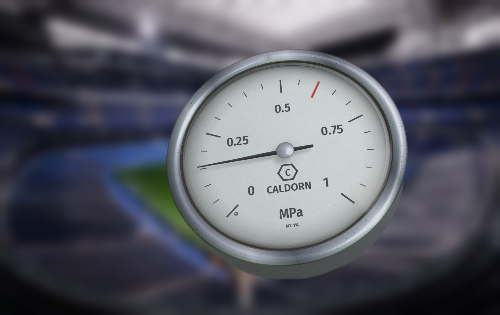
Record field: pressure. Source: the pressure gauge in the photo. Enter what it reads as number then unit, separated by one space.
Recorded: 0.15 MPa
